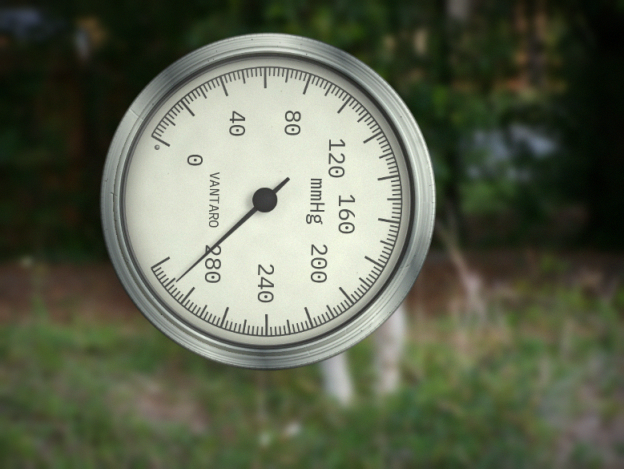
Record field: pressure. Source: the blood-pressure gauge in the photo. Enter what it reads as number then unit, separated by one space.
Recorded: 288 mmHg
